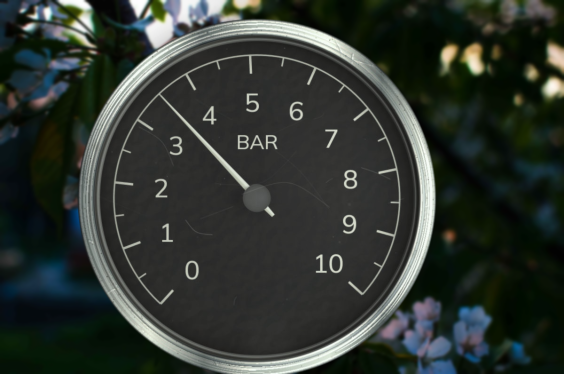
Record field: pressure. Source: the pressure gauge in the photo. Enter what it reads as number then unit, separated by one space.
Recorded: 3.5 bar
